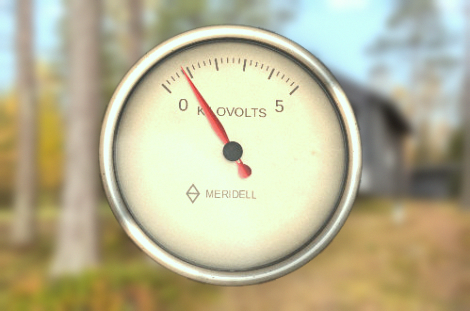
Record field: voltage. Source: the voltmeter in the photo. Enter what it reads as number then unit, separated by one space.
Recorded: 0.8 kV
